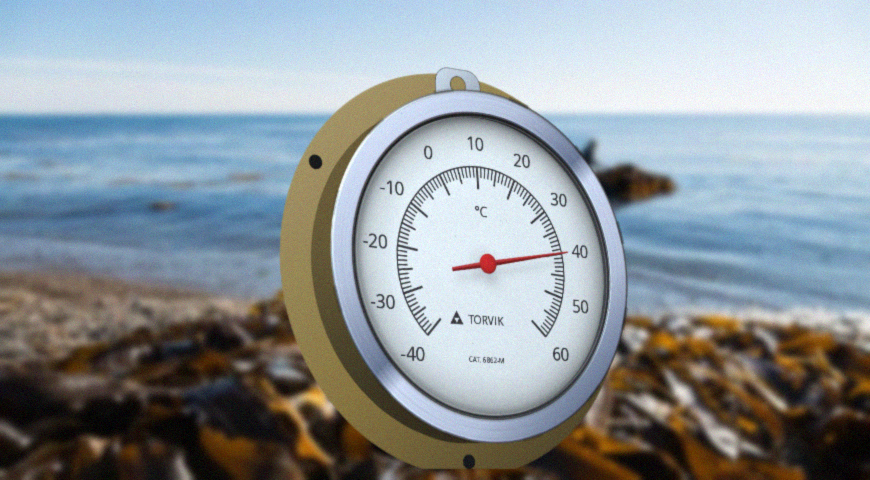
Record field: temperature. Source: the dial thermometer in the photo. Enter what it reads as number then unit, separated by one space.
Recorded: 40 °C
